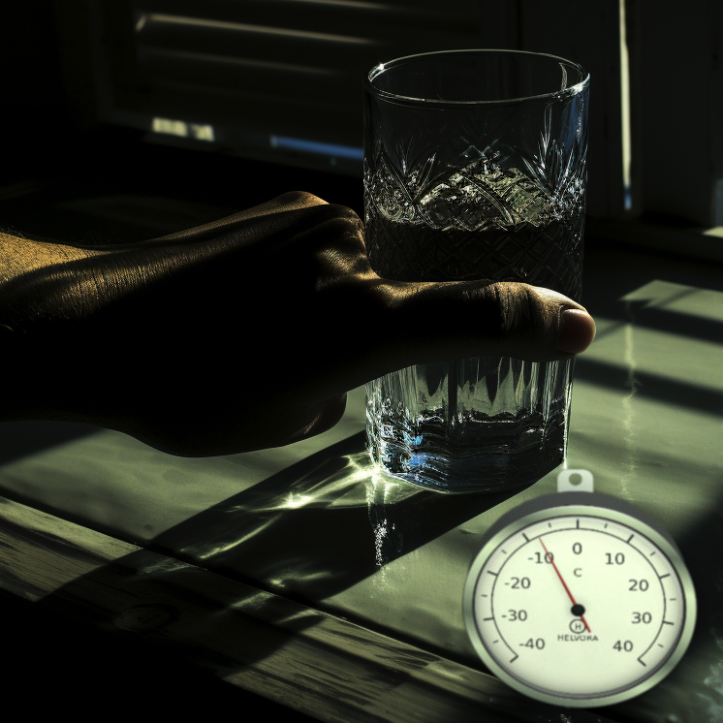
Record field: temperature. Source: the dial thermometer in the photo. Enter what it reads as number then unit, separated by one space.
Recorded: -7.5 °C
